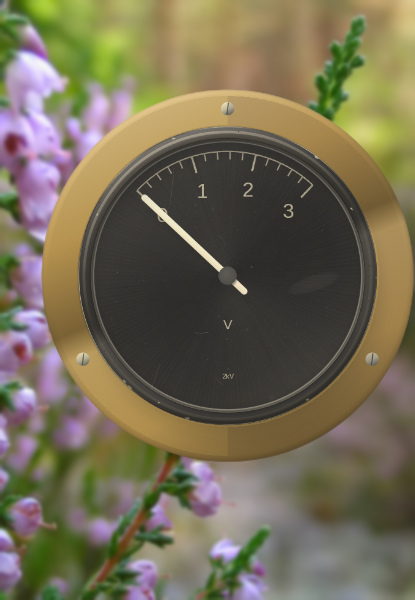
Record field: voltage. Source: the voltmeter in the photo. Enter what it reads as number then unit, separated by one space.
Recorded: 0 V
